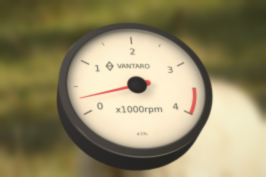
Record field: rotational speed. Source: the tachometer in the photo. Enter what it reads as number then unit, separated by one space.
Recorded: 250 rpm
